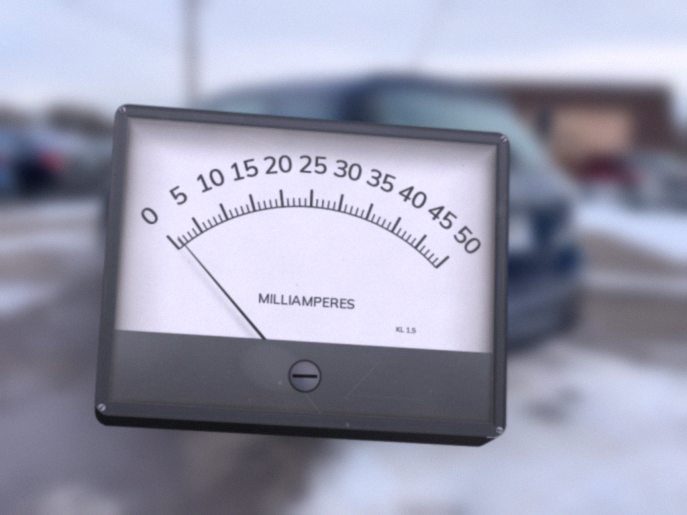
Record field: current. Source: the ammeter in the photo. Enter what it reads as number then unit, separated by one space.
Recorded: 1 mA
